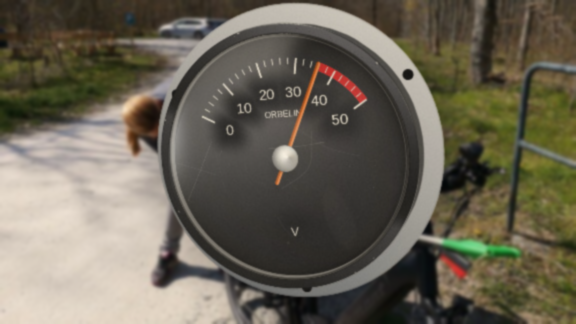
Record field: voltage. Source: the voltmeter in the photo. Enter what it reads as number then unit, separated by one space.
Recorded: 36 V
